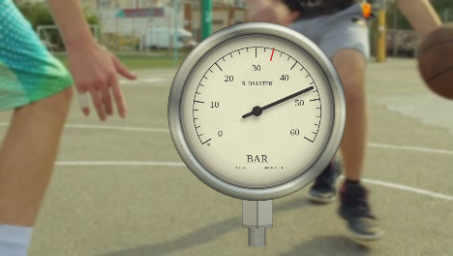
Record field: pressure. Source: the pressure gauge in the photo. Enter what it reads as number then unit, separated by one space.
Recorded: 47 bar
